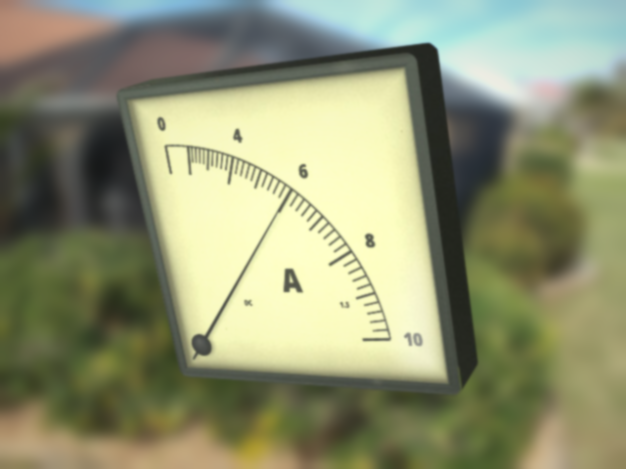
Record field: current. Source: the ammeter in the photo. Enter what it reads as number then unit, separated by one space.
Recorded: 6 A
